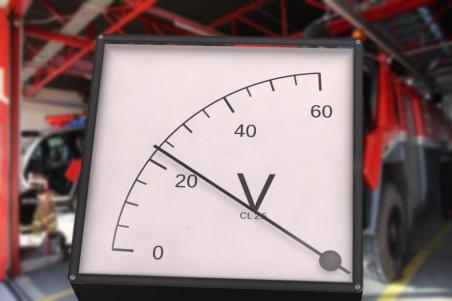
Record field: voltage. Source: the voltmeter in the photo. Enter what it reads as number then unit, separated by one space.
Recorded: 22.5 V
